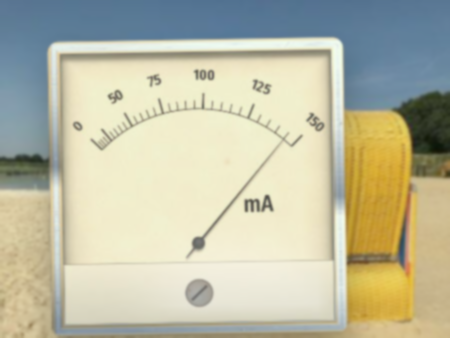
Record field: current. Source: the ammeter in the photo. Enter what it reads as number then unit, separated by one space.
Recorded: 145 mA
